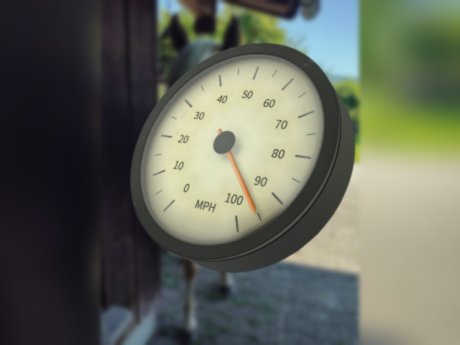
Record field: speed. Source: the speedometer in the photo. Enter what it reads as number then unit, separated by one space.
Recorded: 95 mph
